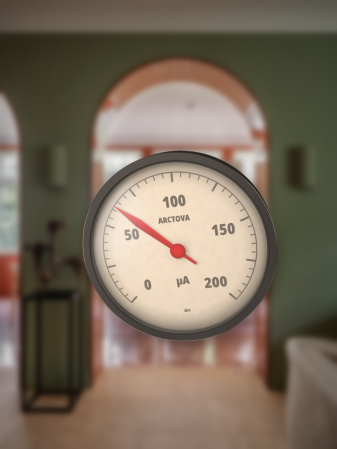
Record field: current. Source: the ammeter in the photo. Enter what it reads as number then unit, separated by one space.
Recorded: 62.5 µA
